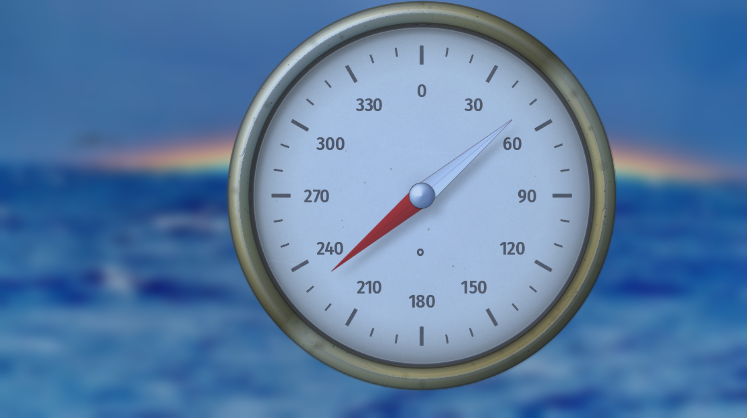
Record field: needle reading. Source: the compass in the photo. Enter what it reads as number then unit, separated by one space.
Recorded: 230 °
